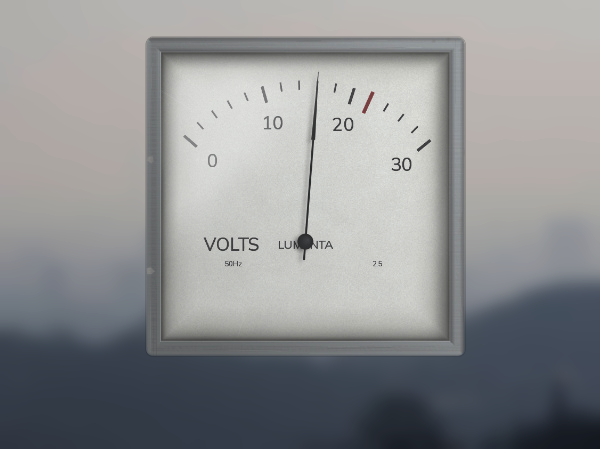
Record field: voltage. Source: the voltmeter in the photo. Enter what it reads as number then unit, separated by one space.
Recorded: 16 V
